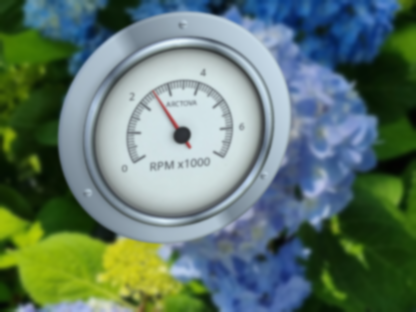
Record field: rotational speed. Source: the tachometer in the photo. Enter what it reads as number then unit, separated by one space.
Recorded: 2500 rpm
